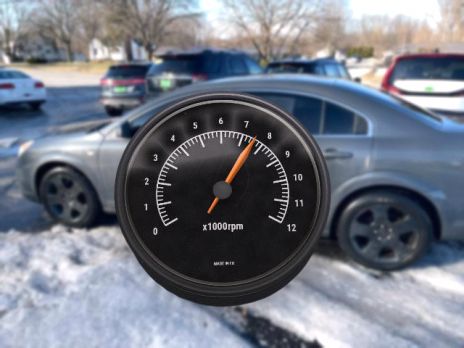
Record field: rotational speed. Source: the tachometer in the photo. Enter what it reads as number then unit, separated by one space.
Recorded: 7600 rpm
